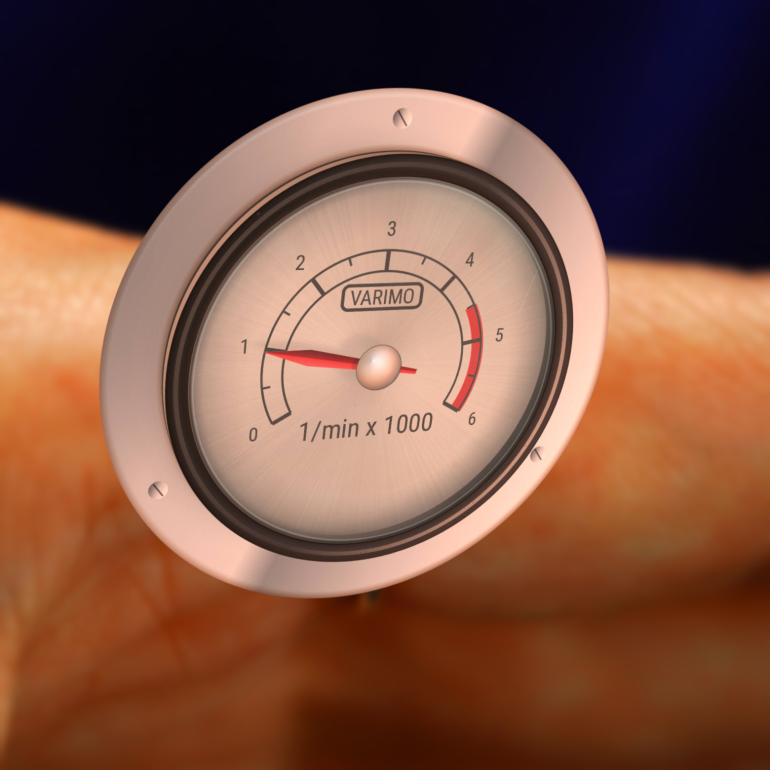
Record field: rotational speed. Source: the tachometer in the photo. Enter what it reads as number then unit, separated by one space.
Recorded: 1000 rpm
